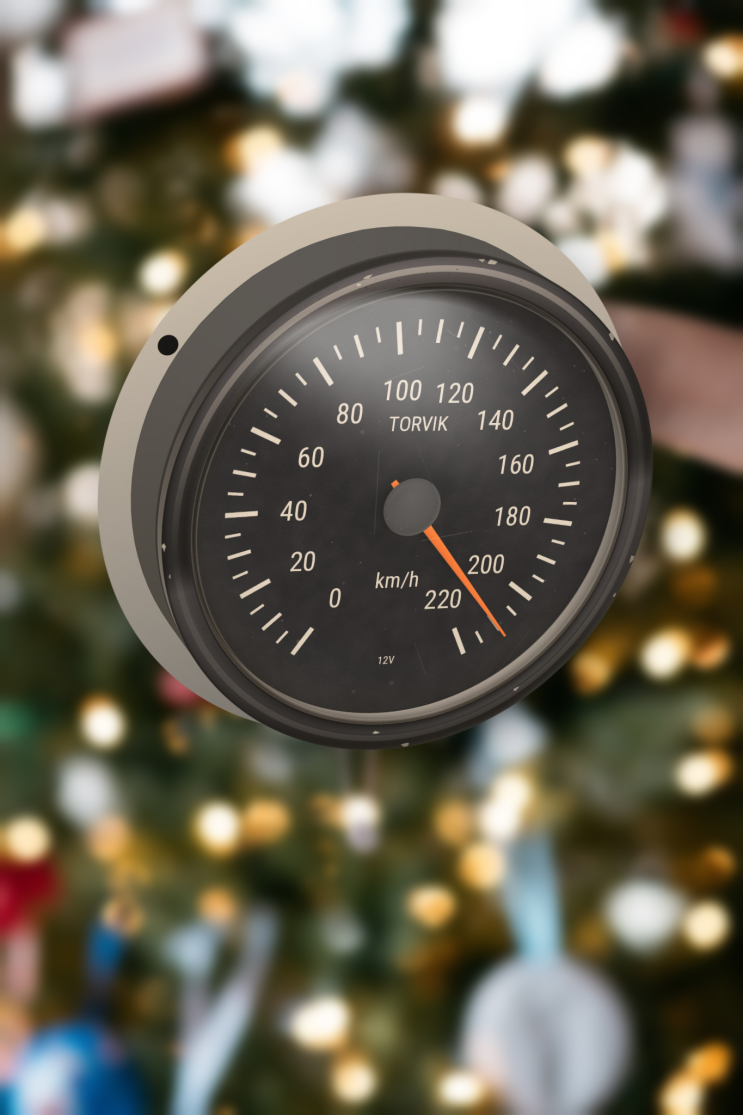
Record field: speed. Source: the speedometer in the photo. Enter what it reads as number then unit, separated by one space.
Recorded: 210 km/h
